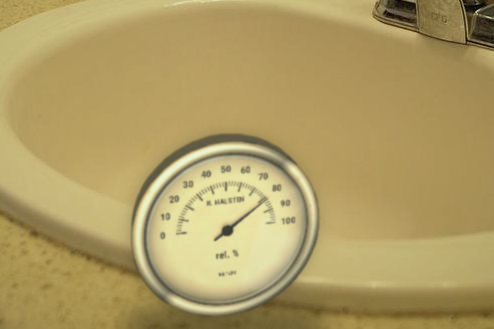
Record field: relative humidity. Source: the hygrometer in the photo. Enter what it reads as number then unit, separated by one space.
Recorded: 80 %
